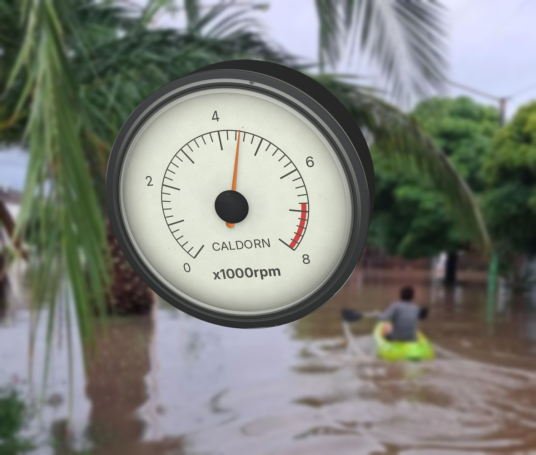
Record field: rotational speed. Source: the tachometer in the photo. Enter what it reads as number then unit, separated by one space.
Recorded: 4500 rpm
